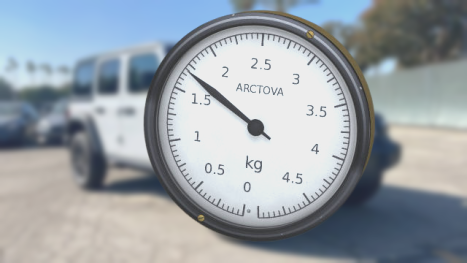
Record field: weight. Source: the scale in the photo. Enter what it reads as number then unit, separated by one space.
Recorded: 1.7 kg
